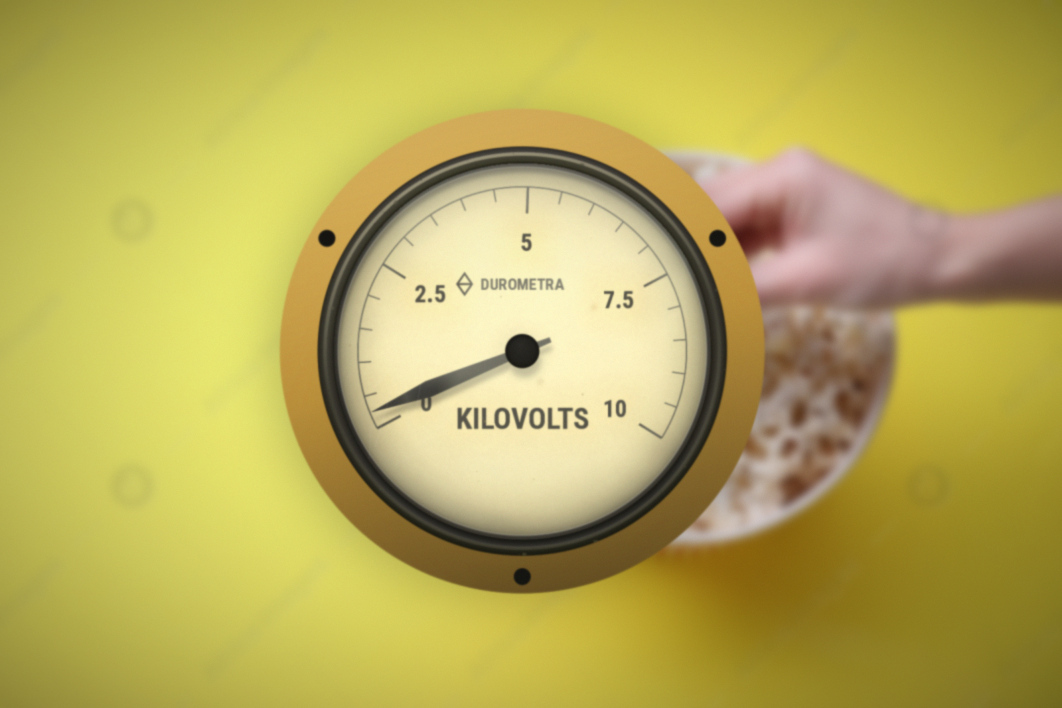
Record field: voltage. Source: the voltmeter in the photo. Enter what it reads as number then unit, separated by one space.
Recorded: 0.25 kV
